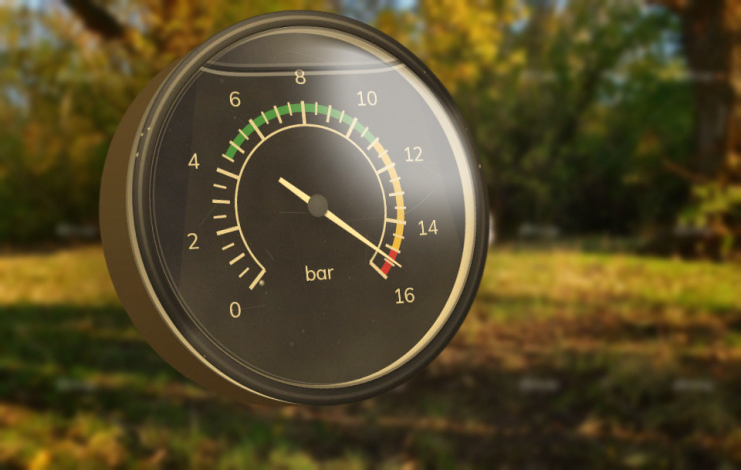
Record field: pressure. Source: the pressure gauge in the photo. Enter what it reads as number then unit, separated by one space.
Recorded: 15.5 bar
